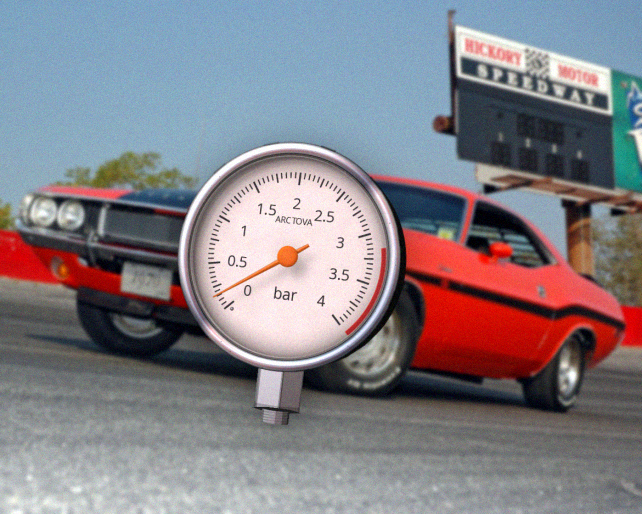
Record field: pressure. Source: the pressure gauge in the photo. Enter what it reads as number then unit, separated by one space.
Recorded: 0.15 bar
